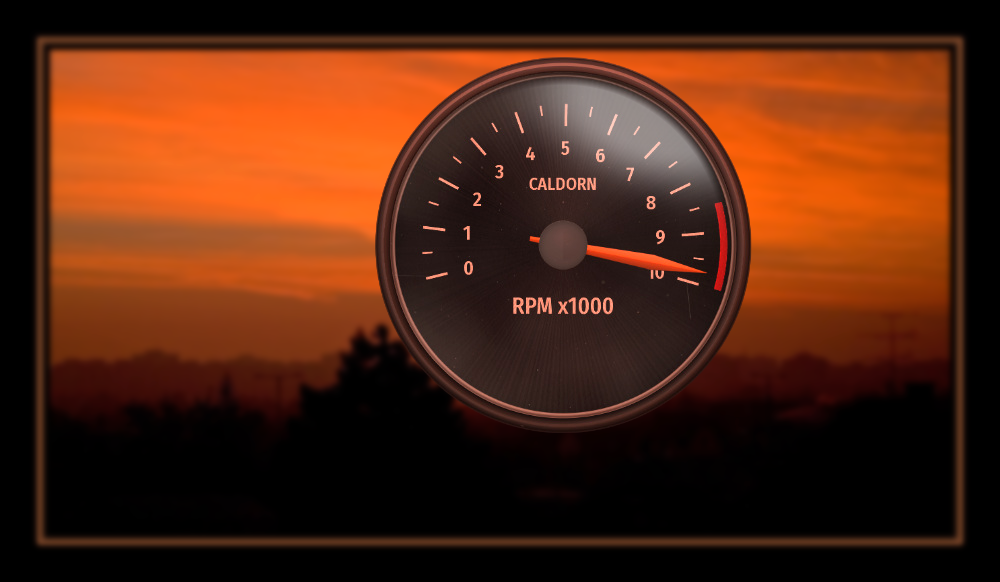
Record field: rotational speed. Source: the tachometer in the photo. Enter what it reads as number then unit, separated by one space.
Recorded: 9750 rpm
